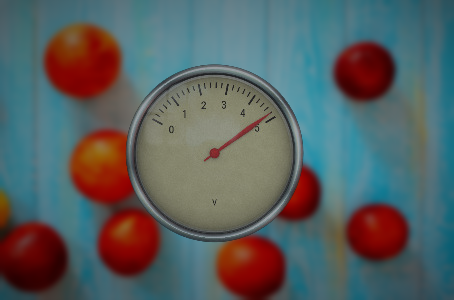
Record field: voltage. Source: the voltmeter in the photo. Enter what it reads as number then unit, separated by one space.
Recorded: 4.8 V
